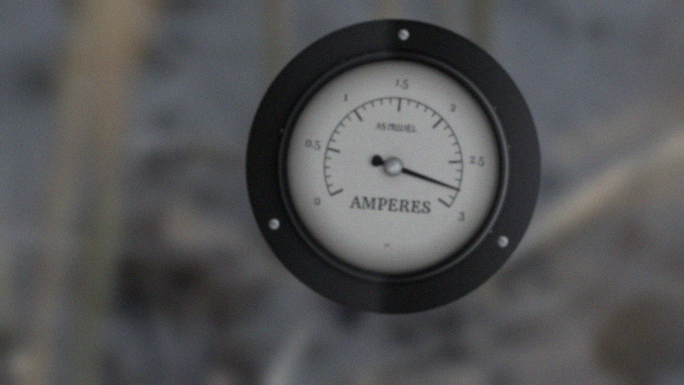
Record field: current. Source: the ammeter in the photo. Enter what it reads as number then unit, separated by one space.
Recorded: 2.8 A
